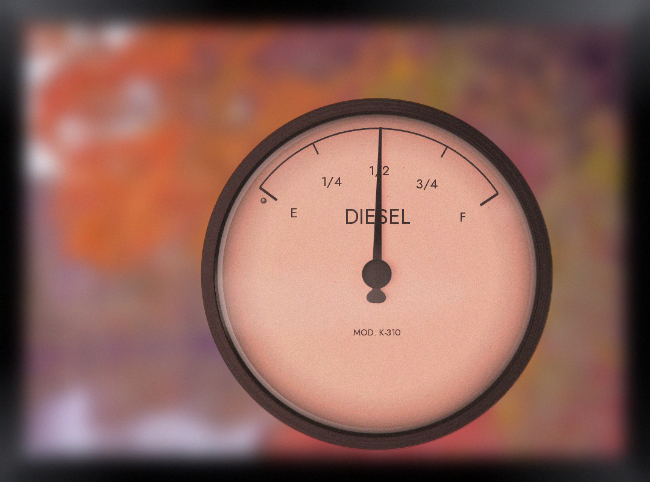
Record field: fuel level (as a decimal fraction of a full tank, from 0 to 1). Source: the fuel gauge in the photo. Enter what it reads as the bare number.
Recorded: 0.5
